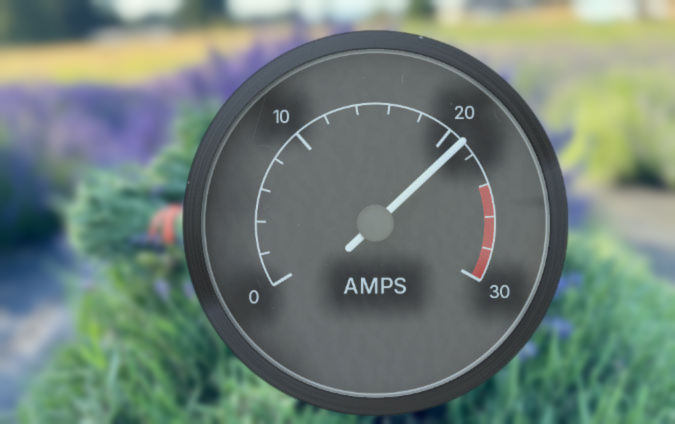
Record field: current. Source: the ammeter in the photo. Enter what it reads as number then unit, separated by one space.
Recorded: 21 A
